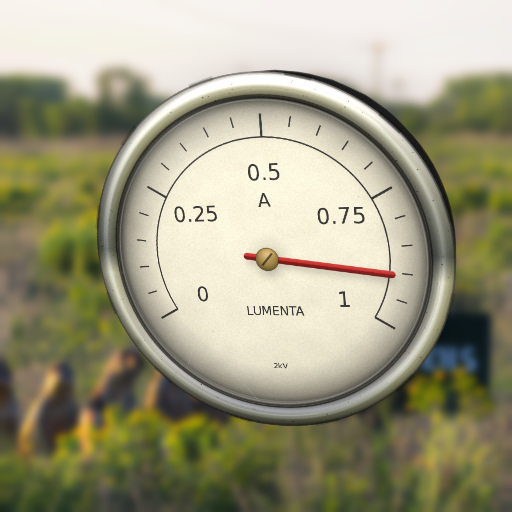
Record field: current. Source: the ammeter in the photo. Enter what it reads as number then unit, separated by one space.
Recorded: 0.9 A
